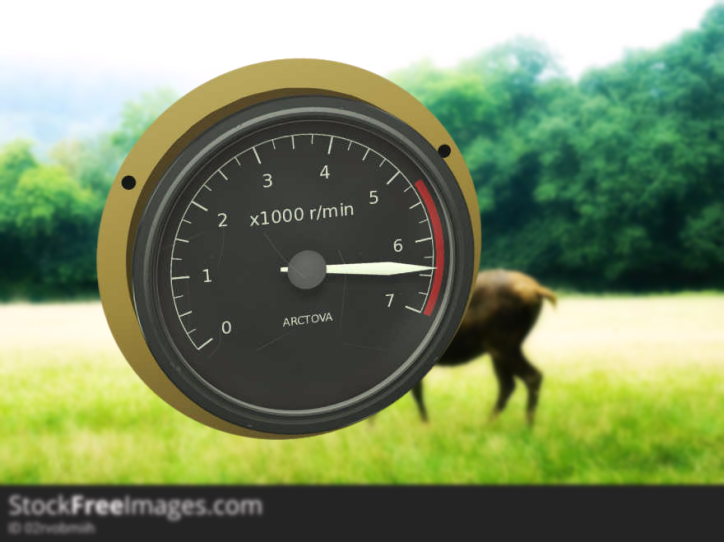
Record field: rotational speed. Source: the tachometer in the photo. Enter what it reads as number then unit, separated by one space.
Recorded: 6375 rpm
